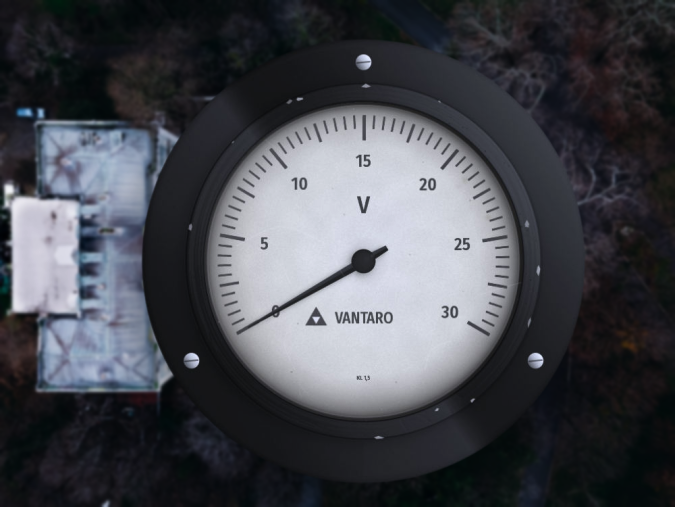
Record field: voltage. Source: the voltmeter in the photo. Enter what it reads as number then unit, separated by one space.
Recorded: 0 V
